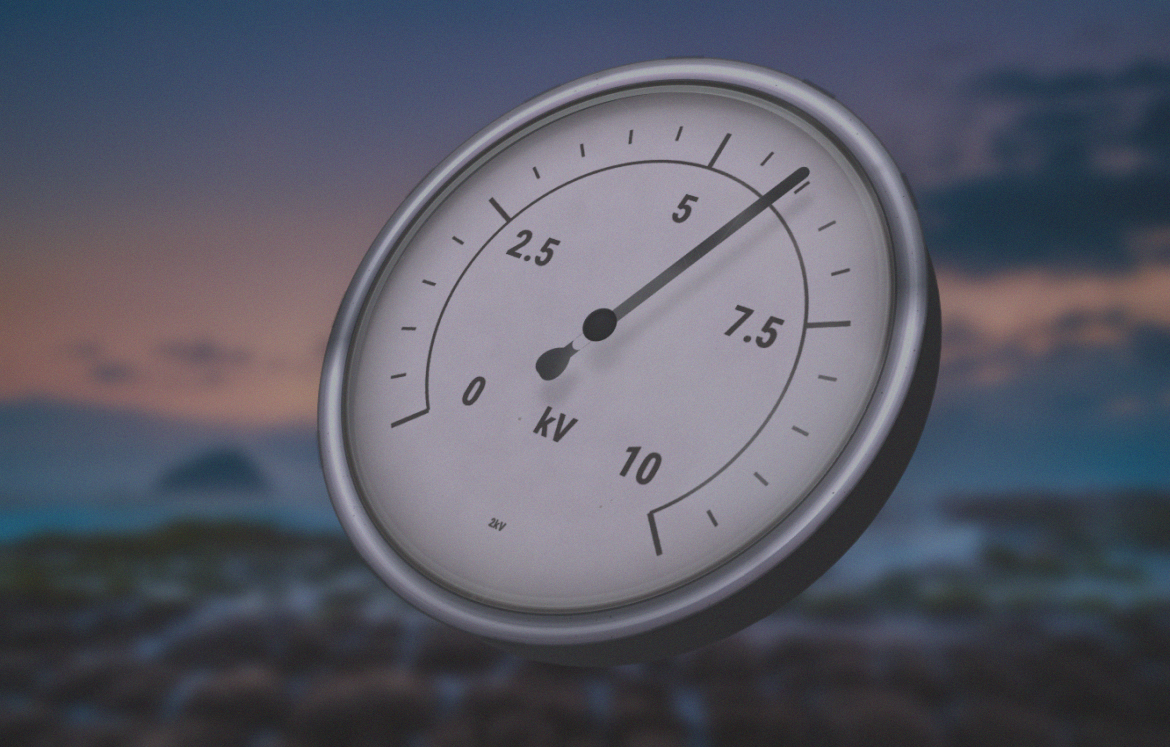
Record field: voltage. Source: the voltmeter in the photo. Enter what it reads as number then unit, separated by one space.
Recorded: 6 kV
